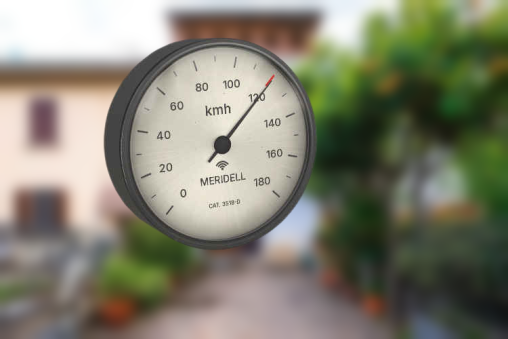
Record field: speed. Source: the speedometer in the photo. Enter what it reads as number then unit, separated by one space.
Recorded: 120 km/h
